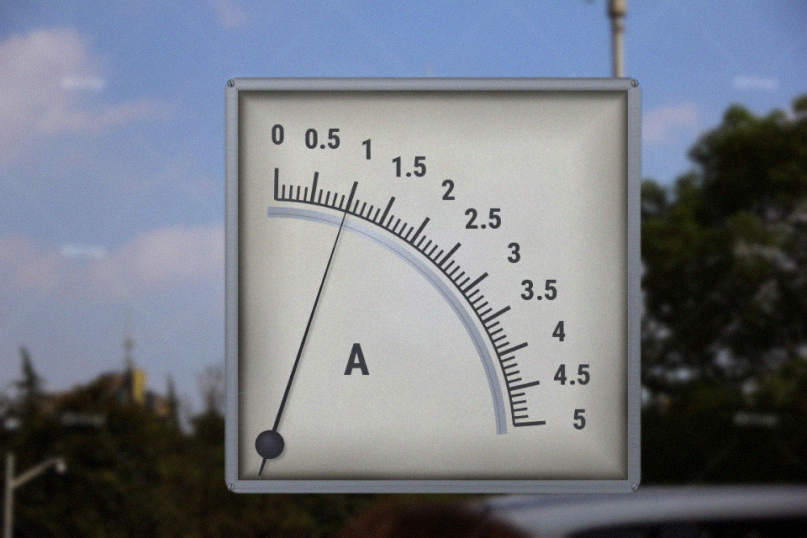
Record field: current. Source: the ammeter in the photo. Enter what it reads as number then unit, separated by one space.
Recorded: 1 A
